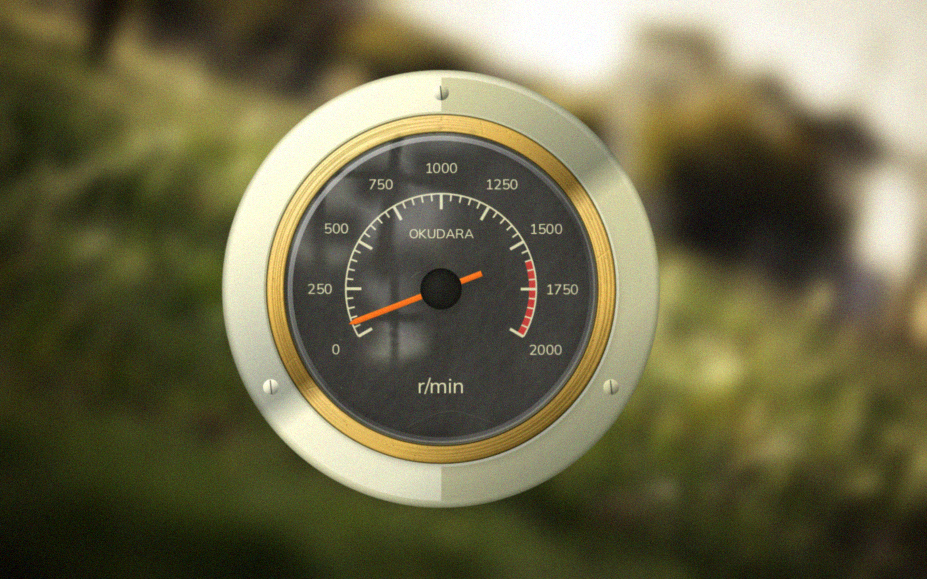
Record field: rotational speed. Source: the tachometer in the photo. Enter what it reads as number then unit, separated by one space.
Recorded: 75 rpm
